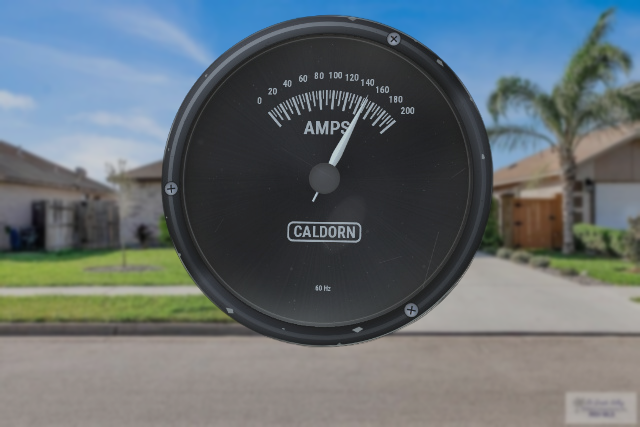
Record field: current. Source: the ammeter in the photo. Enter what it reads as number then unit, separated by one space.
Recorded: 150 A
